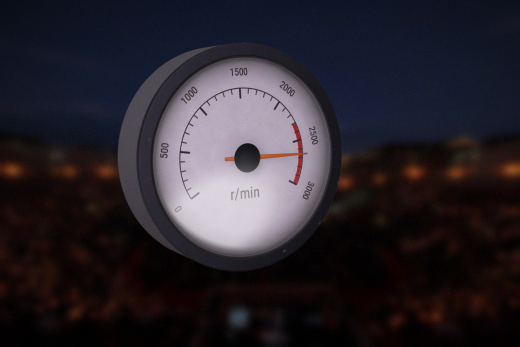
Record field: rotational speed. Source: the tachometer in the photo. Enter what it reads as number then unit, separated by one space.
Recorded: 2650 rpm
